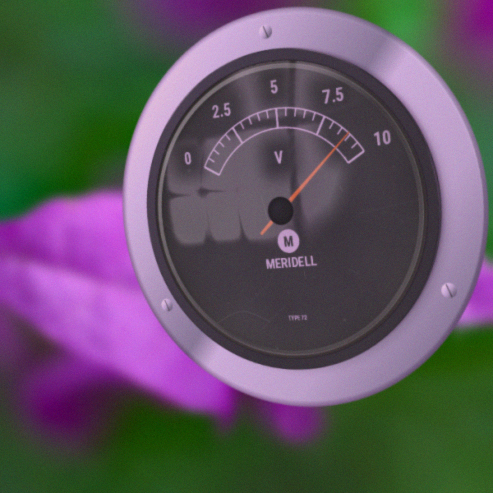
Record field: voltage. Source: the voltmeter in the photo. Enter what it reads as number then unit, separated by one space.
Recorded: 9 V
